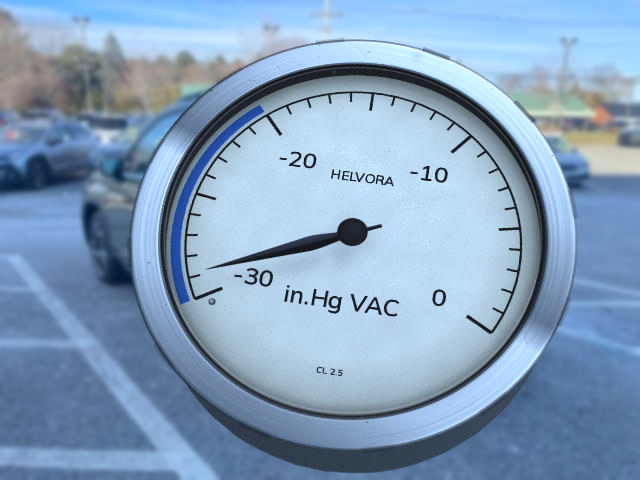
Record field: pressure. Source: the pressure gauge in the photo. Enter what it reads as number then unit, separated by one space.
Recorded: -29 inHg
